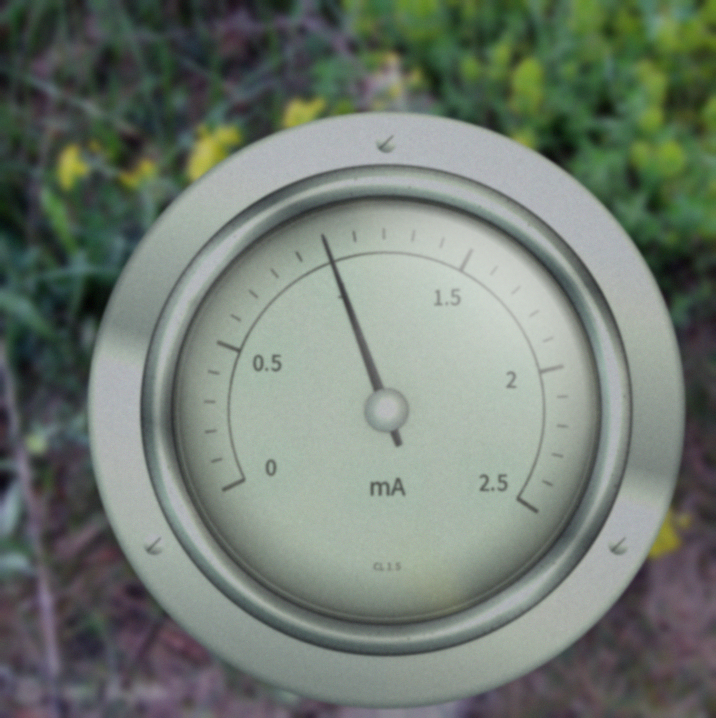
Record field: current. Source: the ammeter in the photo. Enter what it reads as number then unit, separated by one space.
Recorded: 1 mA
